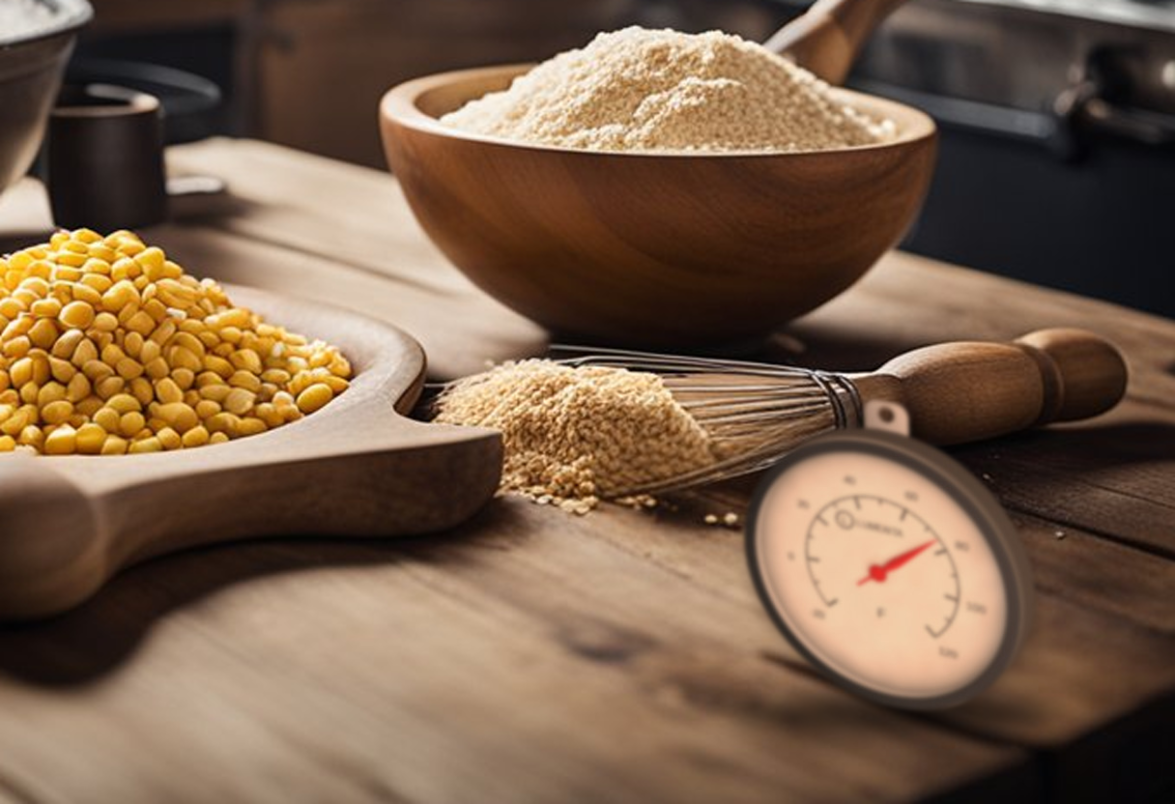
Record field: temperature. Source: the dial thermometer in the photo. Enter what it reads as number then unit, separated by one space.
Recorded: 75 °F
